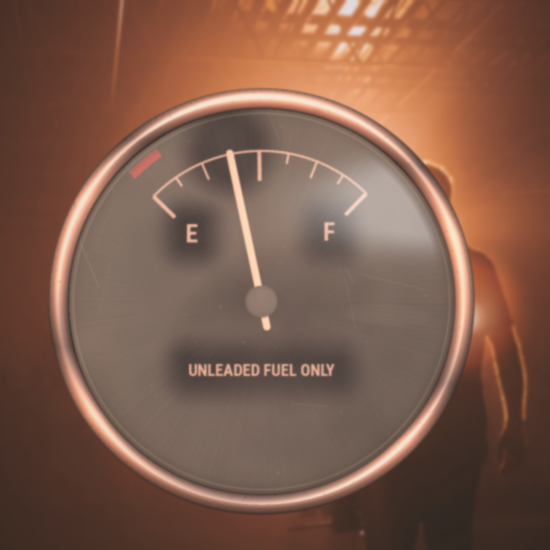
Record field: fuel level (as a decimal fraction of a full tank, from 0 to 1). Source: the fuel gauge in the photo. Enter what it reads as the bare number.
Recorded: 0.375
